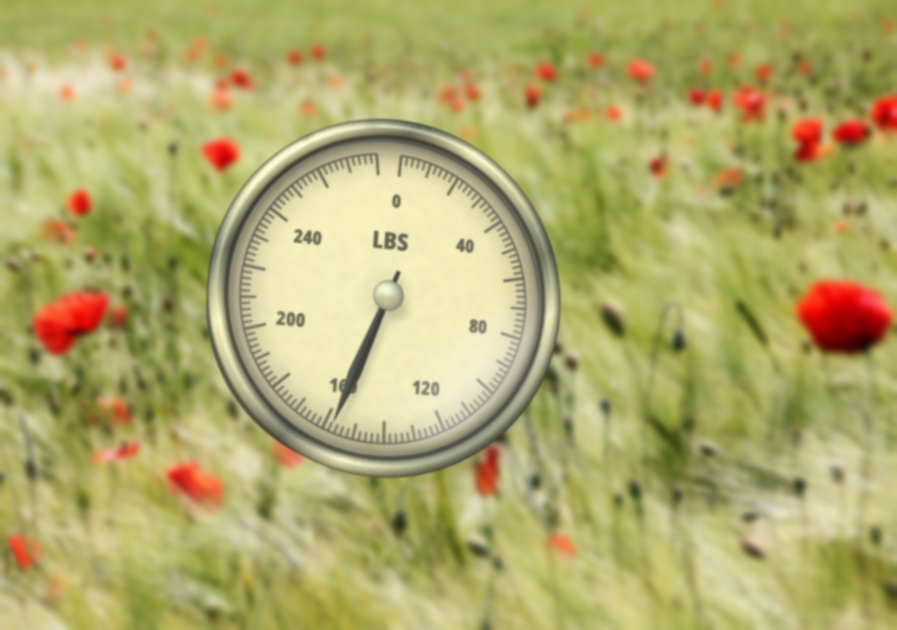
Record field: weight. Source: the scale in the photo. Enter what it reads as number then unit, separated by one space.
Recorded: 158 lb
